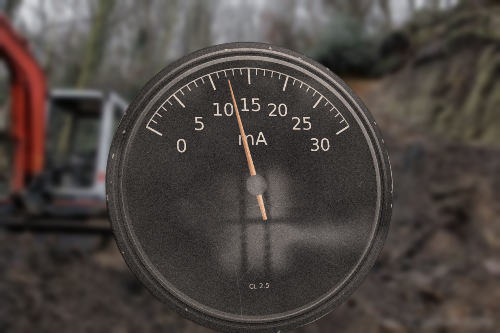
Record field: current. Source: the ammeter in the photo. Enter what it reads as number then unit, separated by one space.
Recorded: 12 mA
